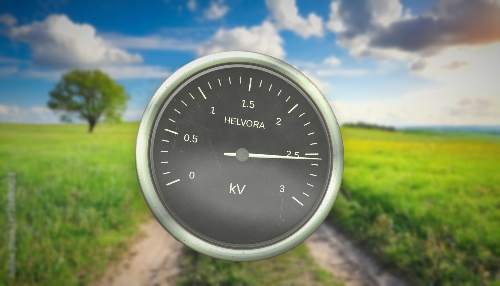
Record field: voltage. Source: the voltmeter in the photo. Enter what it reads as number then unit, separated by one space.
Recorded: 2.55 kV
